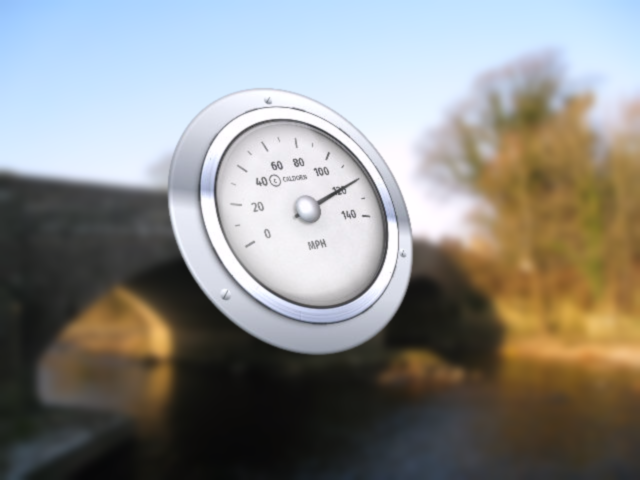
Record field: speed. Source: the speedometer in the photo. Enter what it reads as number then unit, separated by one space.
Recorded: 120 mph
